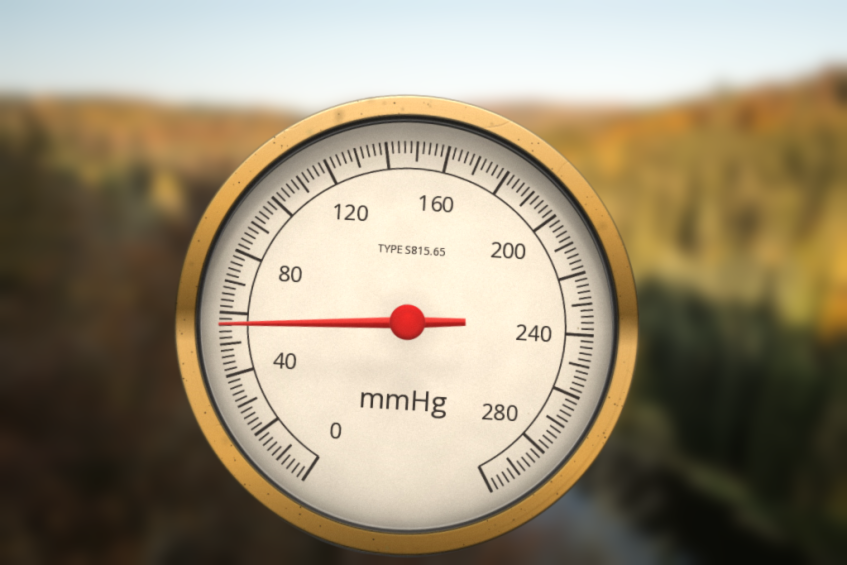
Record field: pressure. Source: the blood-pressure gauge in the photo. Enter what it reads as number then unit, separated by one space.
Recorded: 56 mmHg
